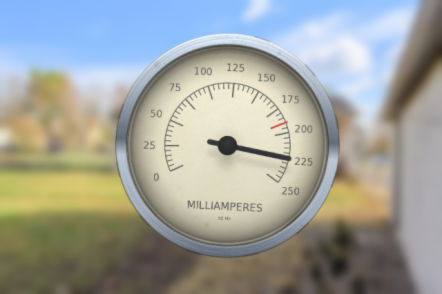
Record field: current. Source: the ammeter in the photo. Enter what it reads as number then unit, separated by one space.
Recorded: 225 mA
